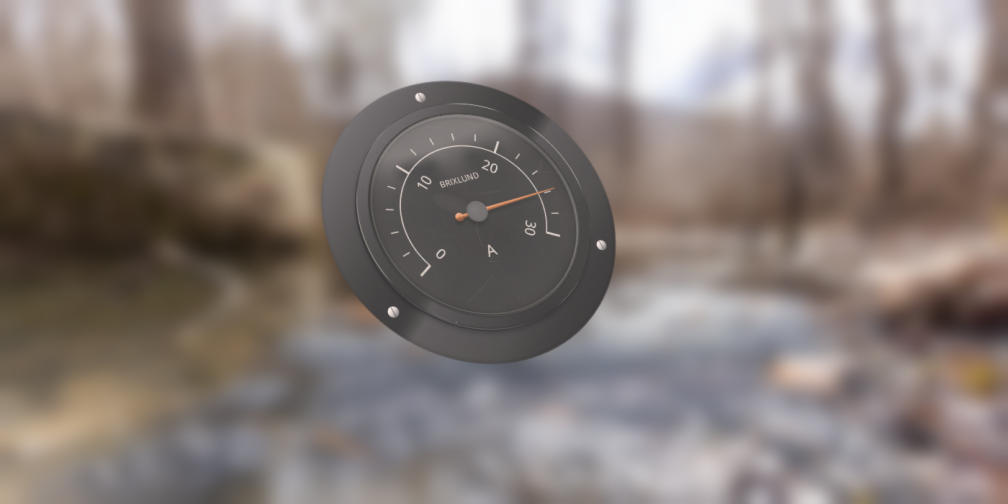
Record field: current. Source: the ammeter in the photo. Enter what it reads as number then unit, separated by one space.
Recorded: 26 A
